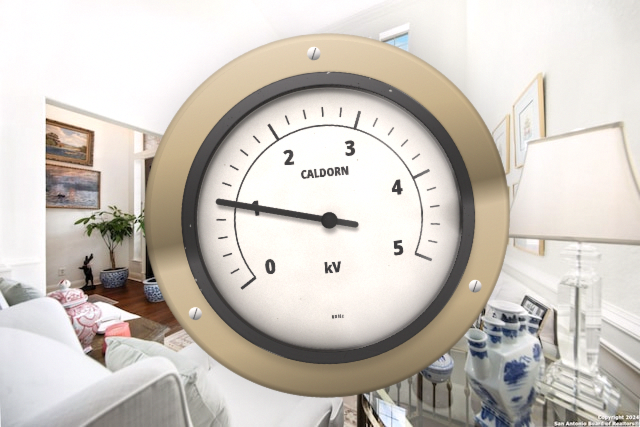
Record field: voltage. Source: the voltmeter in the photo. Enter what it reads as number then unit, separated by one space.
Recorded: 1 kV
